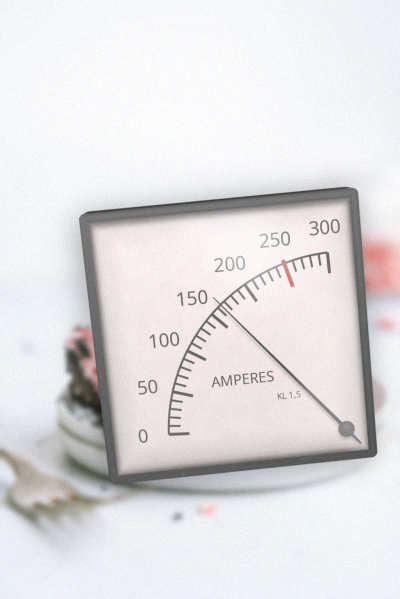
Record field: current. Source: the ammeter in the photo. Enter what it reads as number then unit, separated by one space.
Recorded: 165 A
